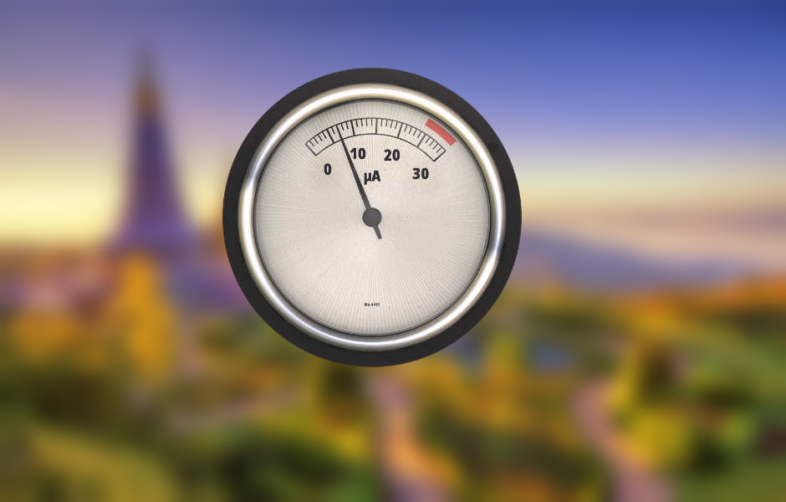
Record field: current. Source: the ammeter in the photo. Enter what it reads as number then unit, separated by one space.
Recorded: 7 µA
